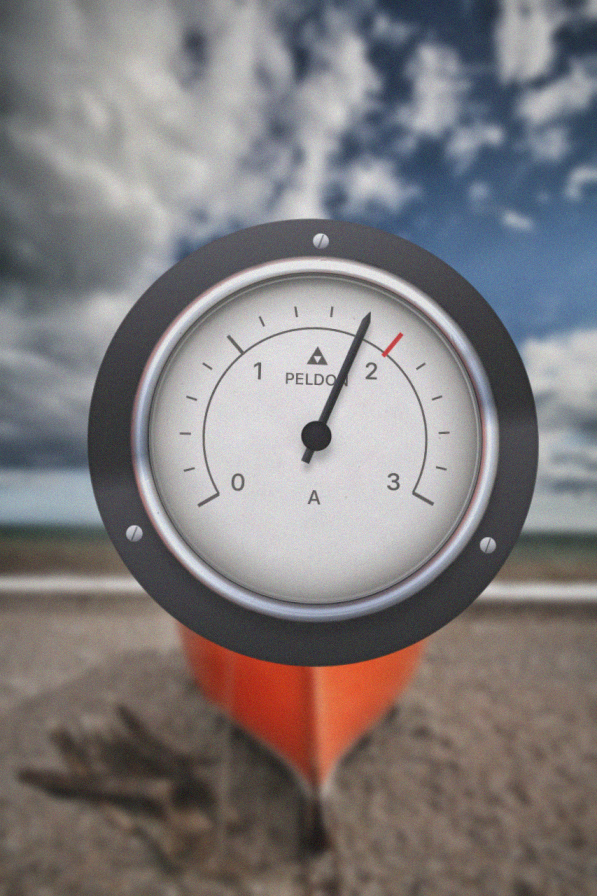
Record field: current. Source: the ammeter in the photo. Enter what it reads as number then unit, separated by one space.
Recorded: 1.8 A
